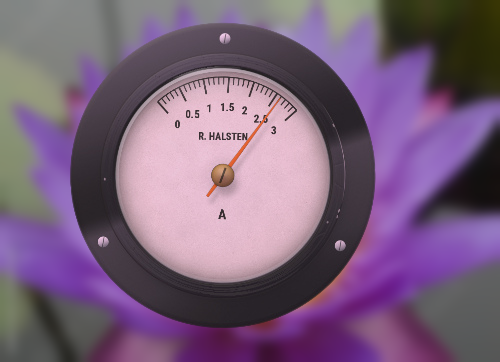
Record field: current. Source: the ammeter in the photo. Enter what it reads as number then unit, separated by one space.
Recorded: 2.6 A
